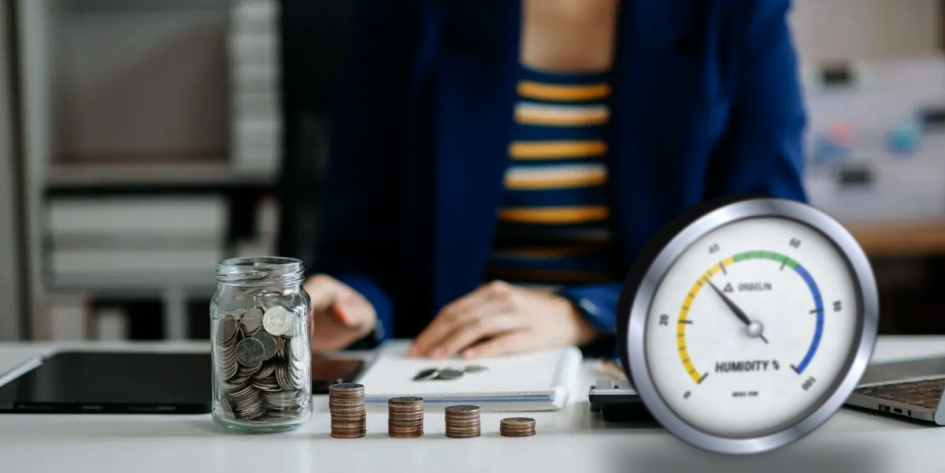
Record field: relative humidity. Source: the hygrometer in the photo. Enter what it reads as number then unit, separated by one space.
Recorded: 34 %
